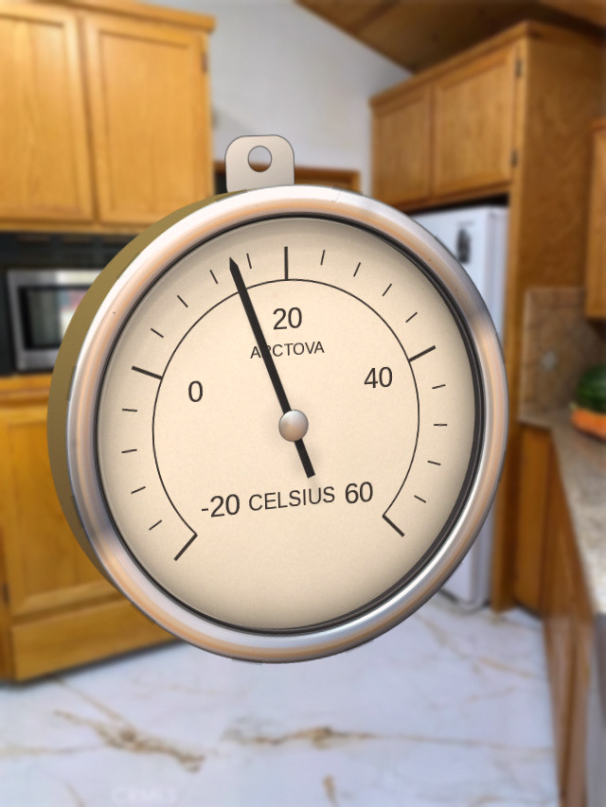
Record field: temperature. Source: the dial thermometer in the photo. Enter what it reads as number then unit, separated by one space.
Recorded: 14 °C
